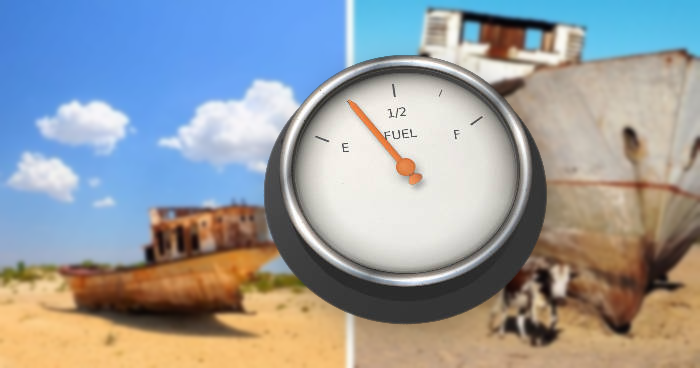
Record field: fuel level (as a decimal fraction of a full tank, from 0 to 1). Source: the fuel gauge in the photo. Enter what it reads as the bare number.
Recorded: 0.25
